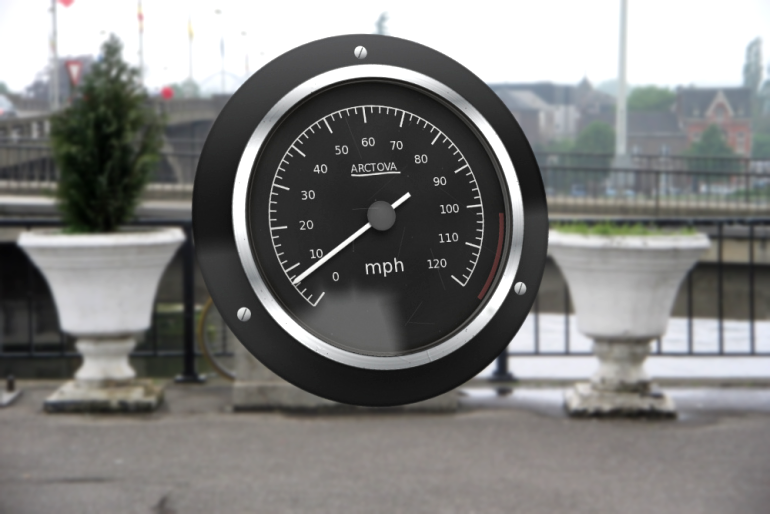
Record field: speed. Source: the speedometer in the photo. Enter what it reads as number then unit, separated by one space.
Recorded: 7 mph
